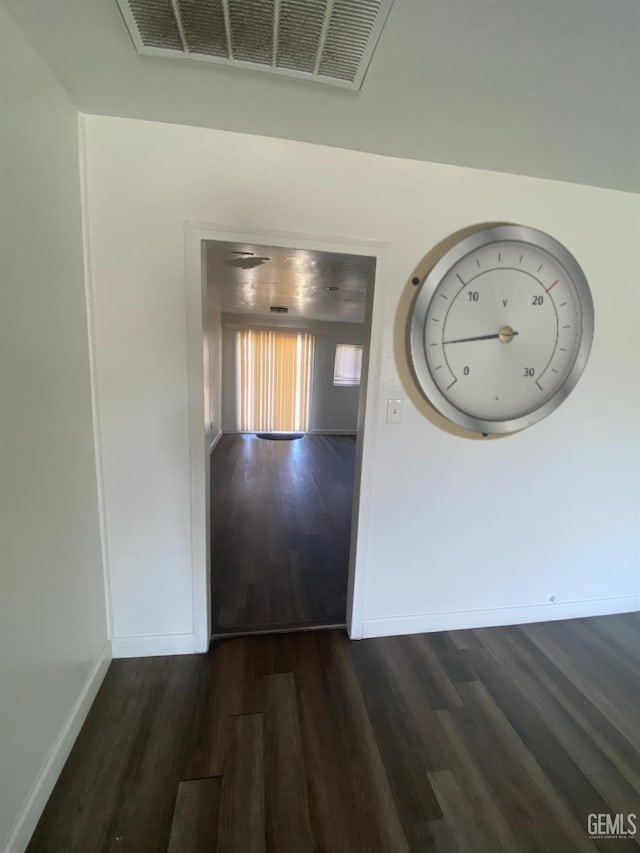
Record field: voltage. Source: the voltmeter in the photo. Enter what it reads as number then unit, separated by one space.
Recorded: 4 V
